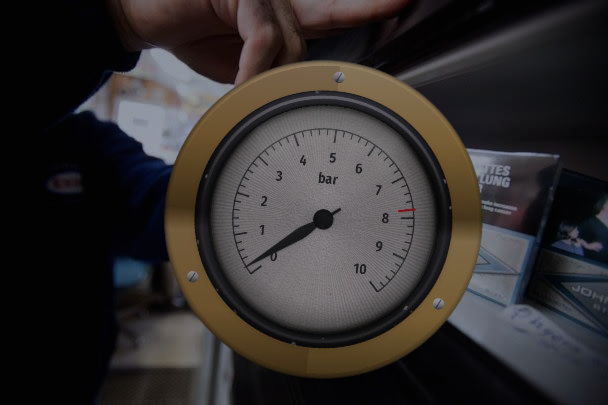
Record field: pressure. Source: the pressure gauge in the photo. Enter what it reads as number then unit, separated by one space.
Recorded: 0.2 bar
